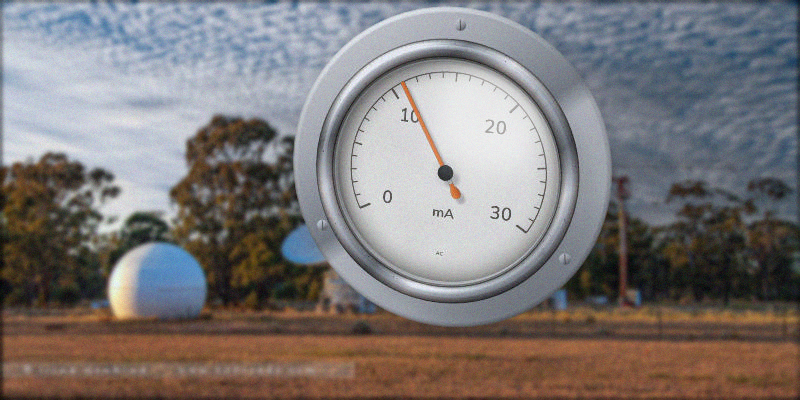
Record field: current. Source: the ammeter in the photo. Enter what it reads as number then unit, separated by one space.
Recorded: 11 mA
